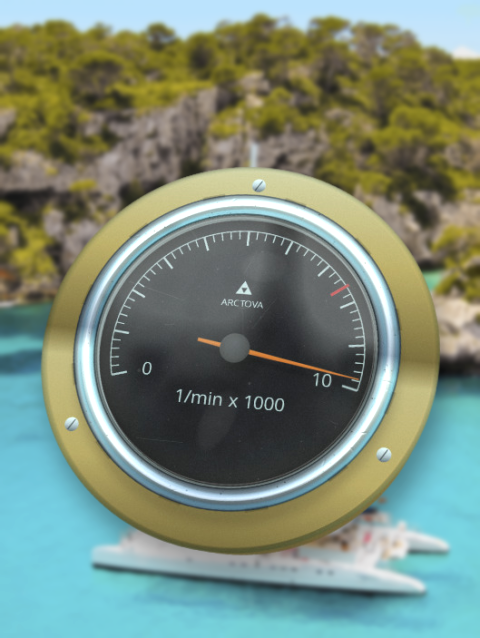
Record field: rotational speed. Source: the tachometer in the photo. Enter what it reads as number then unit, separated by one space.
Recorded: 9800 rpm
